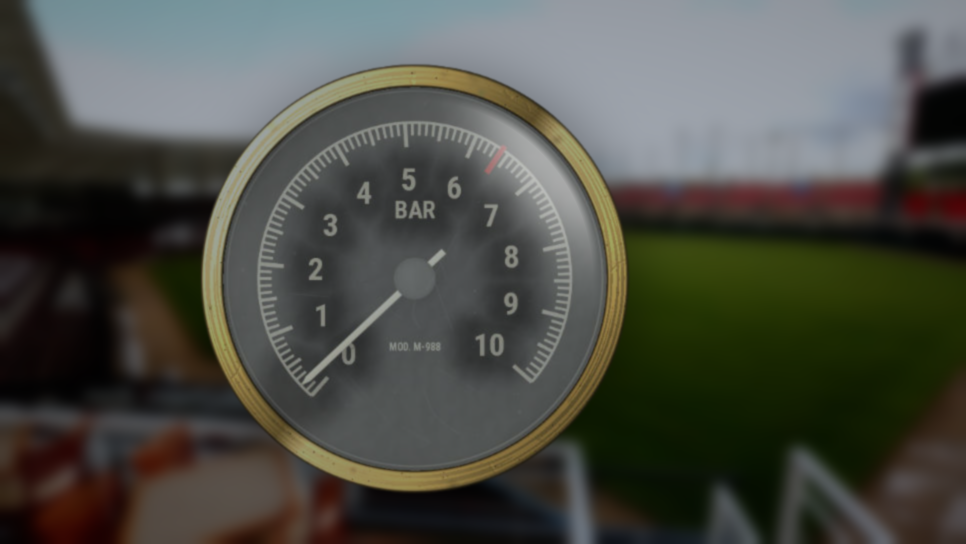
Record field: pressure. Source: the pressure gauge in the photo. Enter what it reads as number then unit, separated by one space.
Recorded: 0.2 bar
